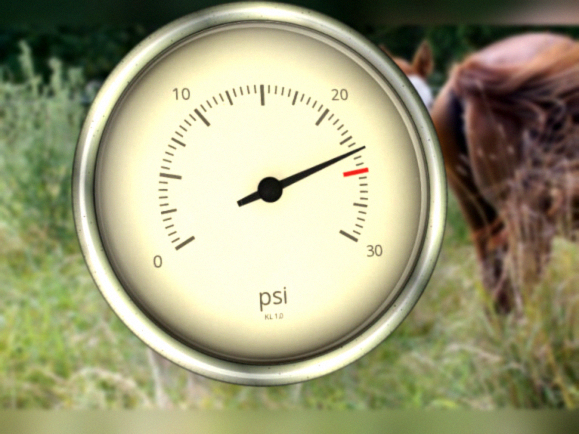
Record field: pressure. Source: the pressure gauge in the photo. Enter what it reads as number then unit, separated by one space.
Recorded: 23.5 psi
